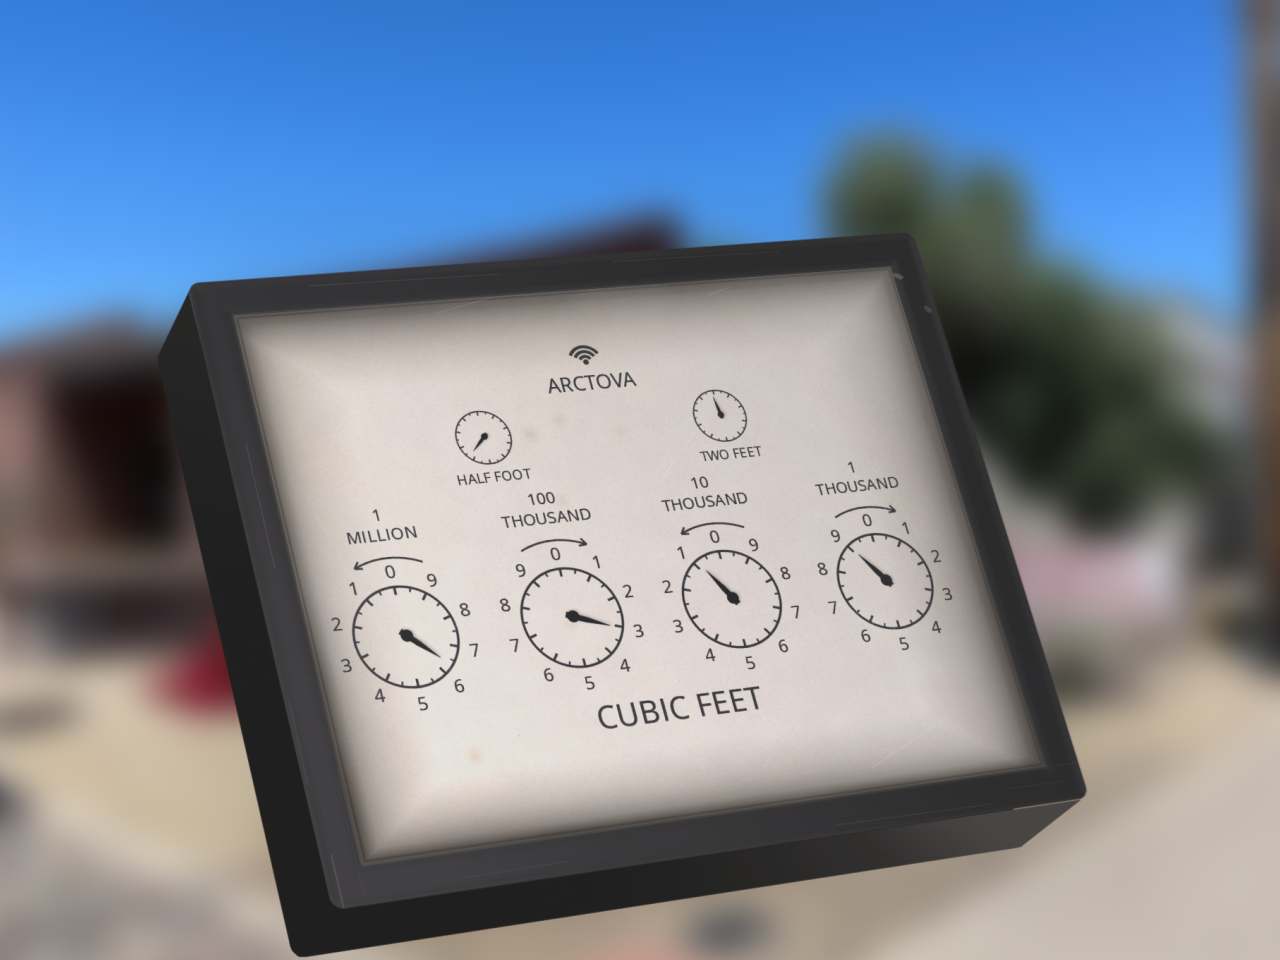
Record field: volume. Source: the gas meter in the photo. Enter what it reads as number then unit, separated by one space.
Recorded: 630900 ft³
